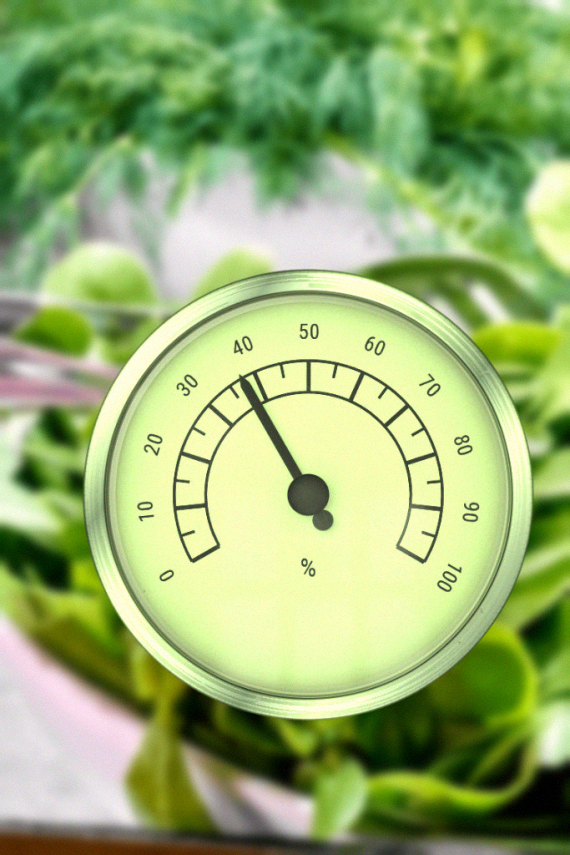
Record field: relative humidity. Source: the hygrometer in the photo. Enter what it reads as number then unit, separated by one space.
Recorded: 37.5 %
